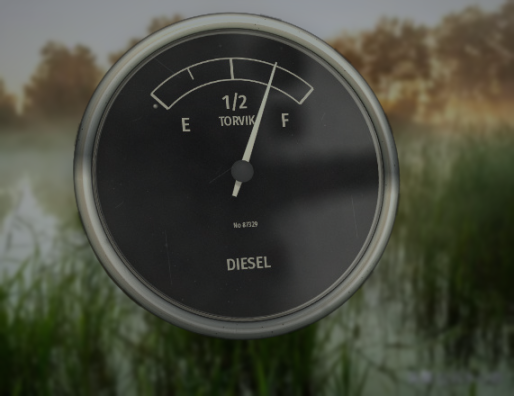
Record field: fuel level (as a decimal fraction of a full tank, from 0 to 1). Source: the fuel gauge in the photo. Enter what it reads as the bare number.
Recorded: 0.75
